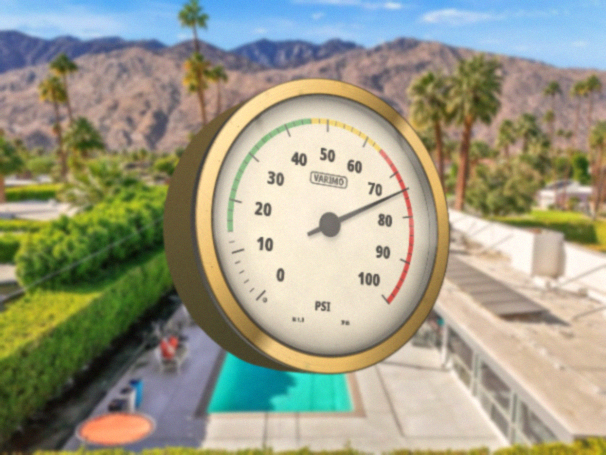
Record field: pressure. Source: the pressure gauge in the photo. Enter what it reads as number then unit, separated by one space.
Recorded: 74 psi
